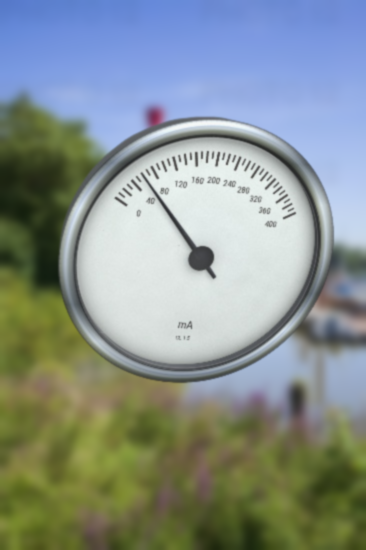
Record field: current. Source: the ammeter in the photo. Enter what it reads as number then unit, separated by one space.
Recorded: 60 mA
